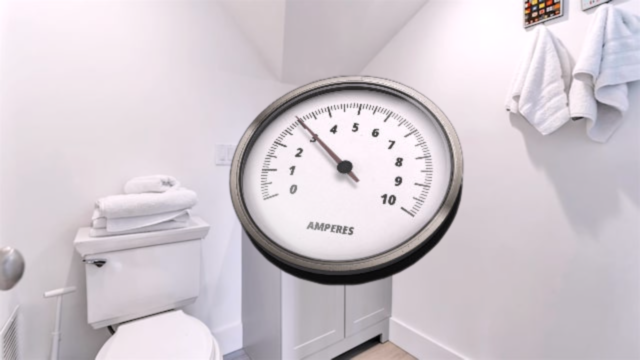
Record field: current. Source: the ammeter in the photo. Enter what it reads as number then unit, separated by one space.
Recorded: 3 A
